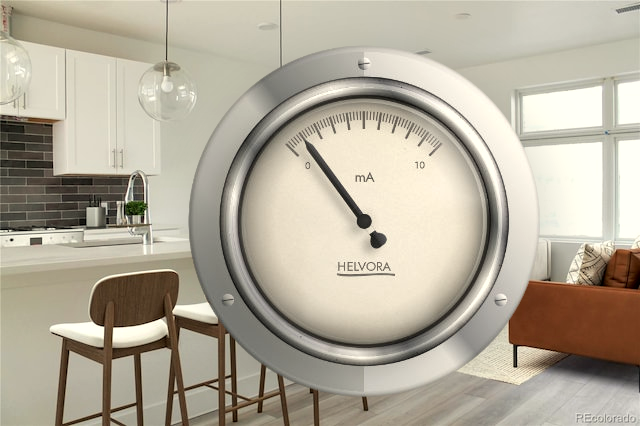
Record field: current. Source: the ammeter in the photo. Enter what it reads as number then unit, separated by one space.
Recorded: 1 mA
